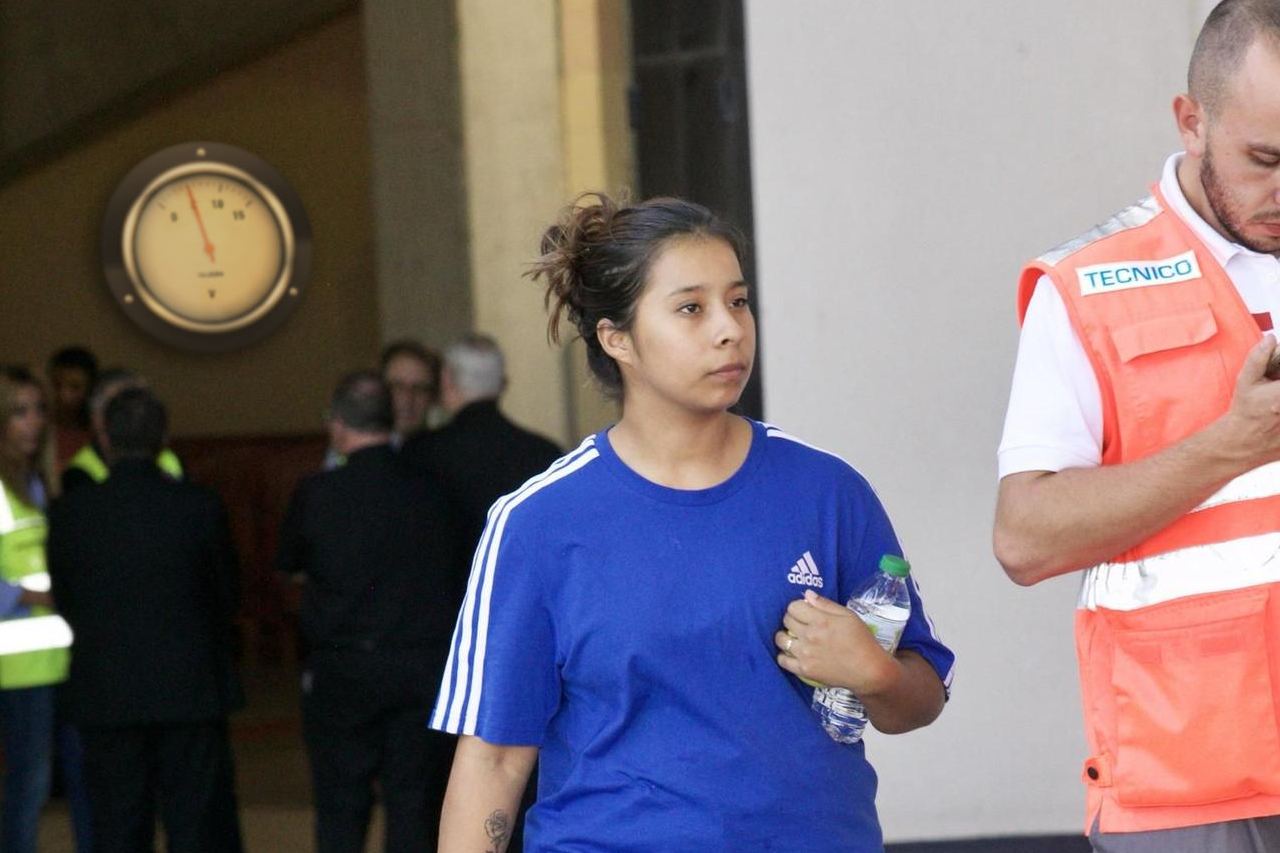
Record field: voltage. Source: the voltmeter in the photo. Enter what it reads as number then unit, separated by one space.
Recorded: 5 V
